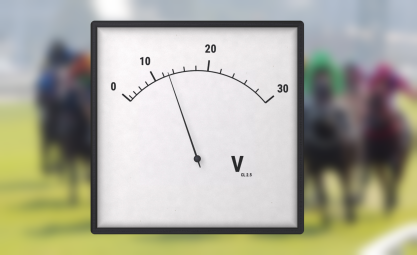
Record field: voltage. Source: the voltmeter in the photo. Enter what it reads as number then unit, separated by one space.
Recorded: 13 V
